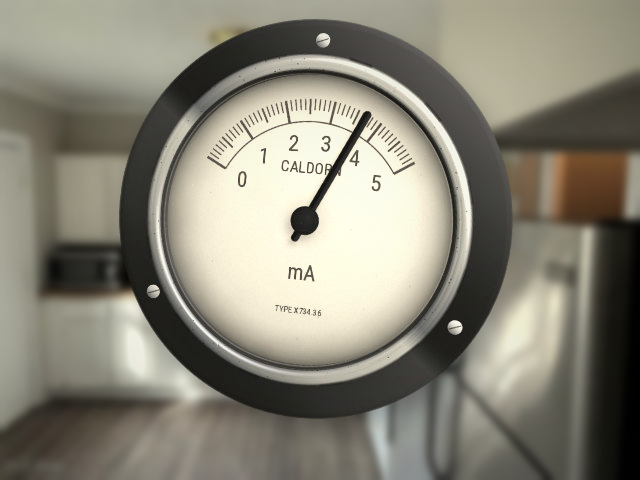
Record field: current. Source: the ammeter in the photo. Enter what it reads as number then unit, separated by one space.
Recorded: 3.7 mA
